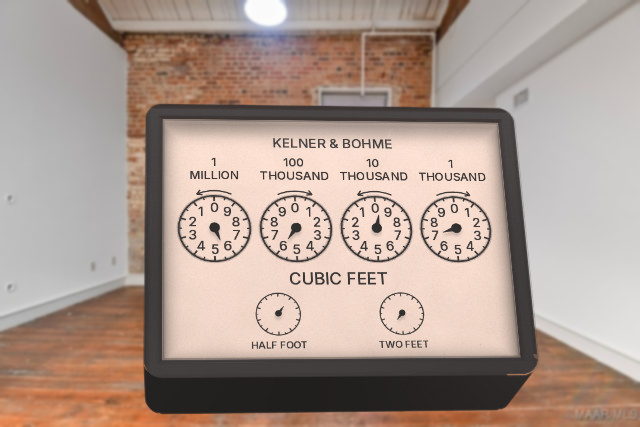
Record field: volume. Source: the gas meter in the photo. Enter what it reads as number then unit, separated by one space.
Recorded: 559700 ft³
